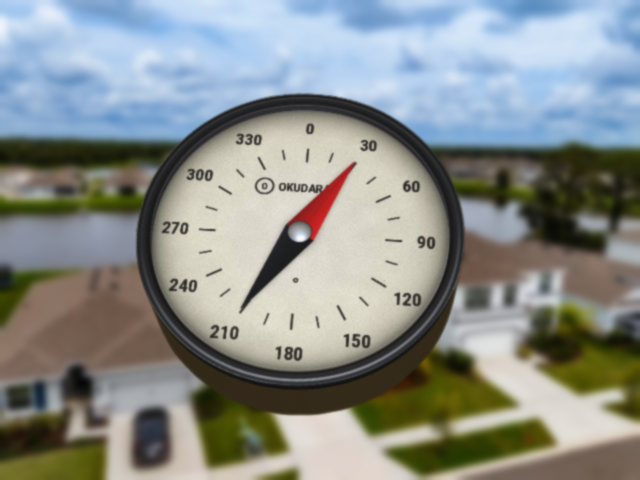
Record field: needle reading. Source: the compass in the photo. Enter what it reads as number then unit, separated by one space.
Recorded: 30 °
